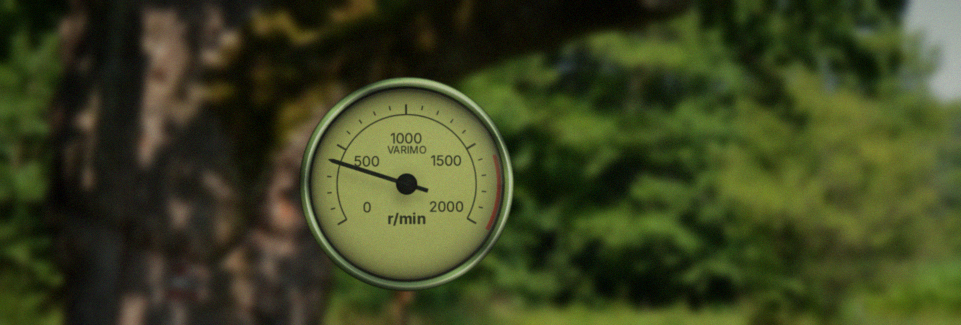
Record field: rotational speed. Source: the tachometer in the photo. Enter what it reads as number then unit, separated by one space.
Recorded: 400 rpm
